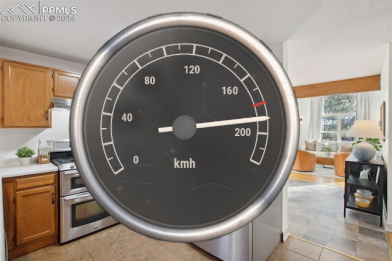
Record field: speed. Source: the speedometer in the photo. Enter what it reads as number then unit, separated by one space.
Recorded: 190 km/h
